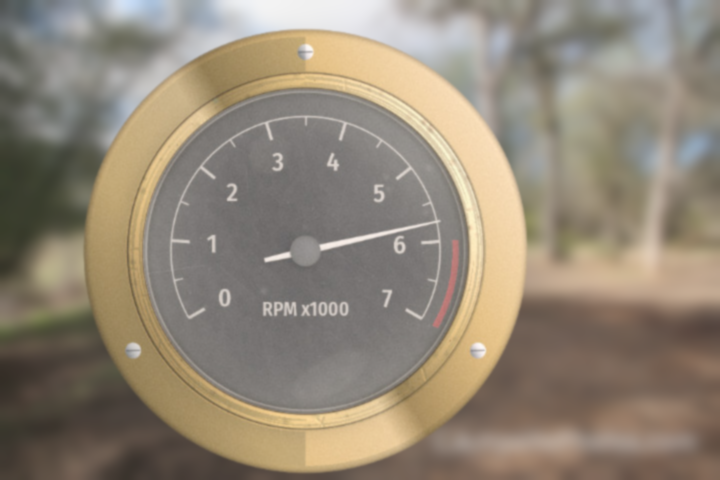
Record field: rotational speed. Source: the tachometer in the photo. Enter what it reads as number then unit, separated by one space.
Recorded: 5750 rpm
